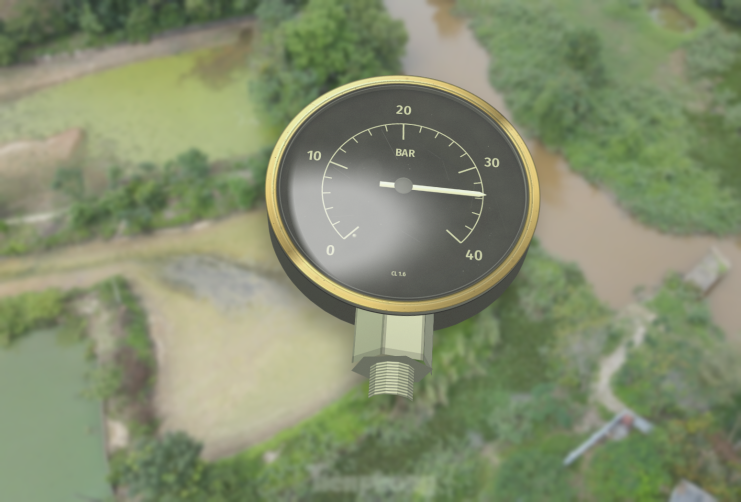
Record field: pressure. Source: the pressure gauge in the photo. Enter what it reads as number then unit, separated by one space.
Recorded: 34 bar
